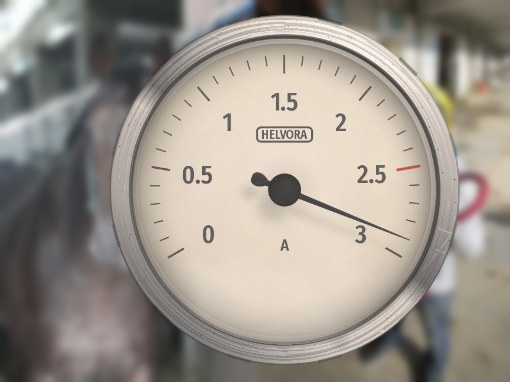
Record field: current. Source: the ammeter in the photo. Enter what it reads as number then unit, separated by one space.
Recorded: 2.9 A
